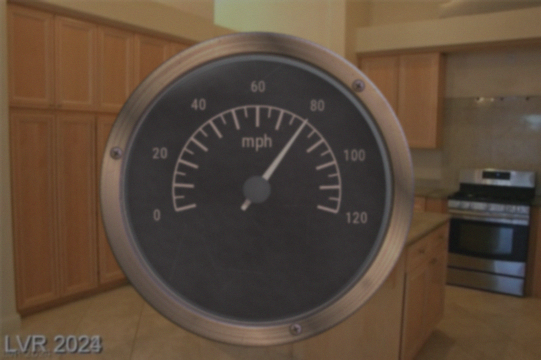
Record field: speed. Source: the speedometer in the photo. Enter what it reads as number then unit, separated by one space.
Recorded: 80 mph
